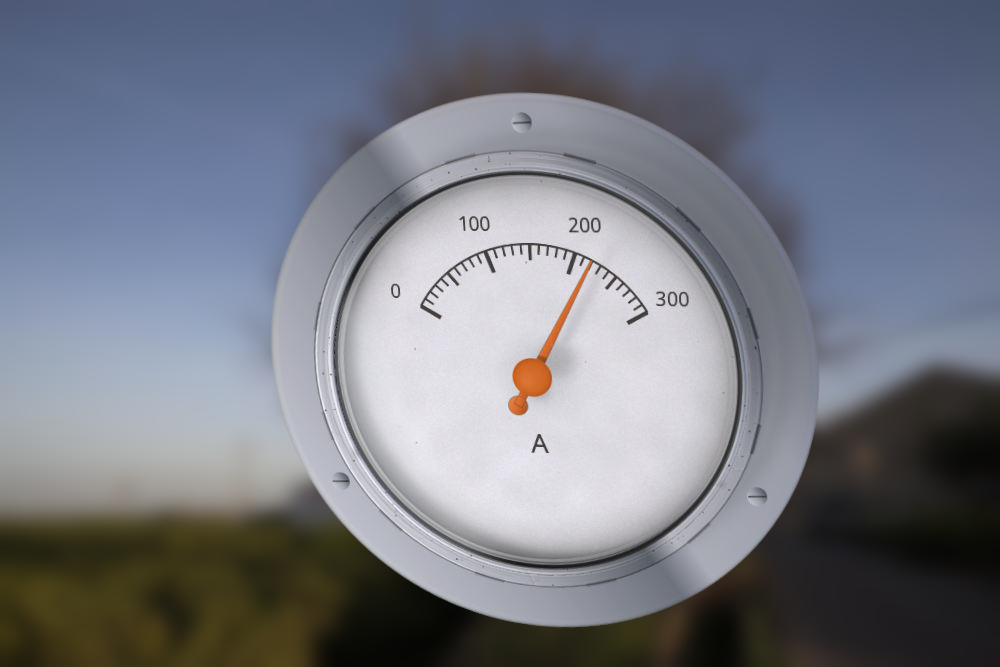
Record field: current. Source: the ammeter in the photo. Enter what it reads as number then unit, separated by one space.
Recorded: 220 A
